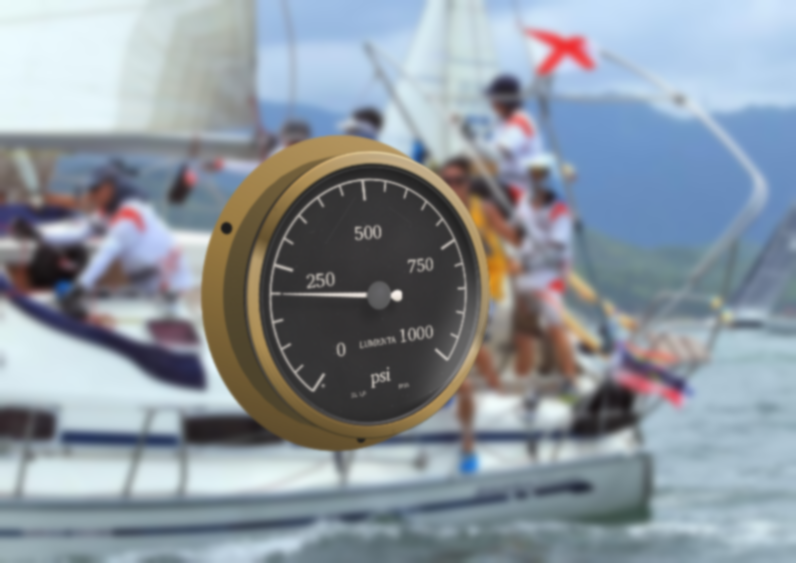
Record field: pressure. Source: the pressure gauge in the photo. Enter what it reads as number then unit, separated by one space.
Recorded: 200 psi
